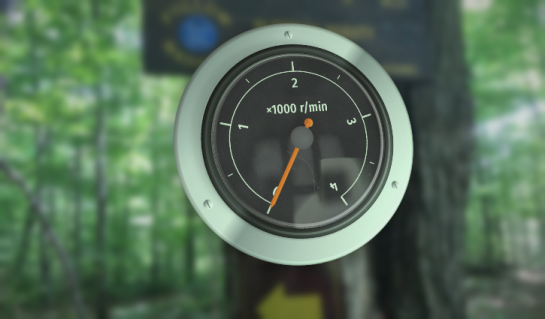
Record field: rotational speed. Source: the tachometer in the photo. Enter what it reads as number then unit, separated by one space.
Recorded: 0 rpm
